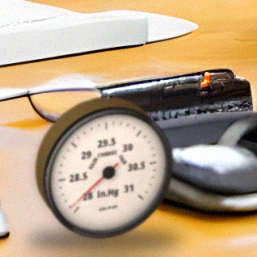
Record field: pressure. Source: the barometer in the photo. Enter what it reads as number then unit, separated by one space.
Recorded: 28.1 inHg
